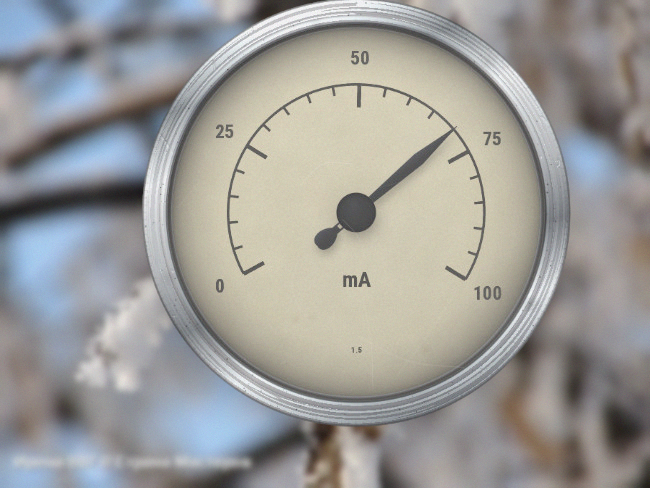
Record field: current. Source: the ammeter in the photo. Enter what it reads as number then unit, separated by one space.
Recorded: 70 mA
